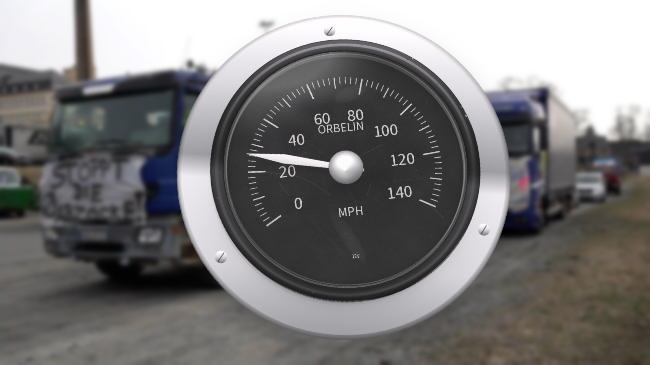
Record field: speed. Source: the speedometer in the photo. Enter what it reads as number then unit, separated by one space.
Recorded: 26 mph
